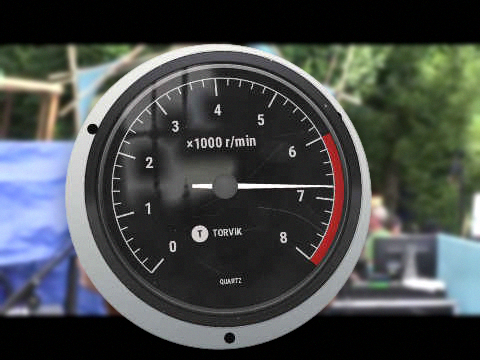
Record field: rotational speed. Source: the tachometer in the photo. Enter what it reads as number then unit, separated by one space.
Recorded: 6800 rpm
